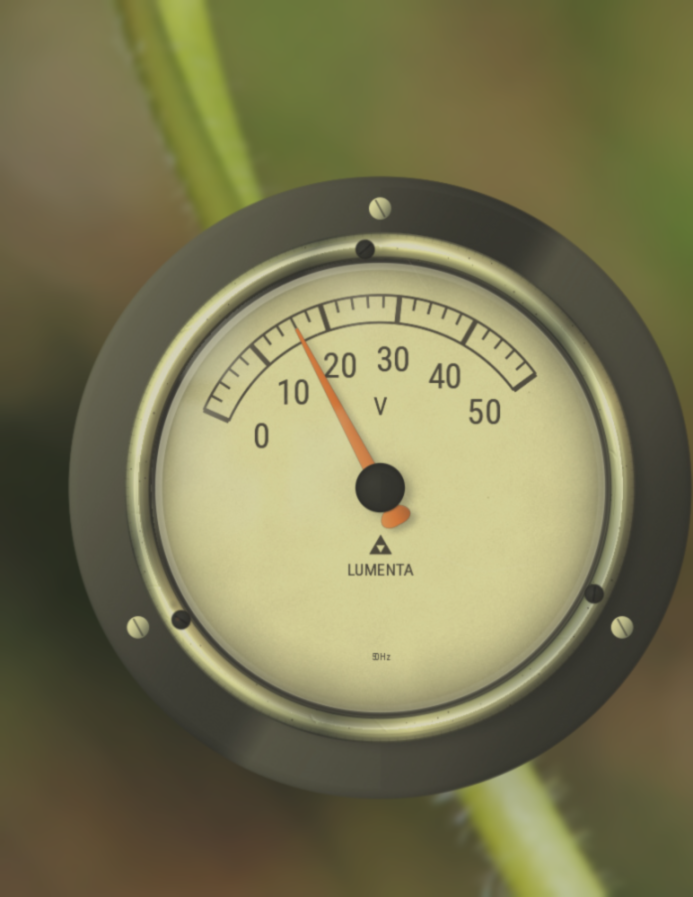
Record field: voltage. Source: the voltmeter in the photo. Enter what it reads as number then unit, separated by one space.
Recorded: 16 V
